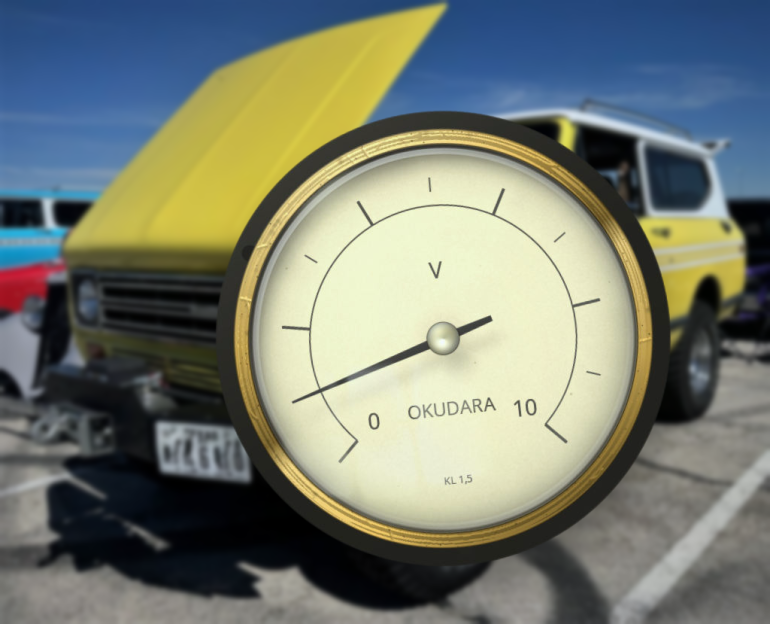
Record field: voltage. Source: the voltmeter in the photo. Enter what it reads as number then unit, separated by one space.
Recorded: 1 V
